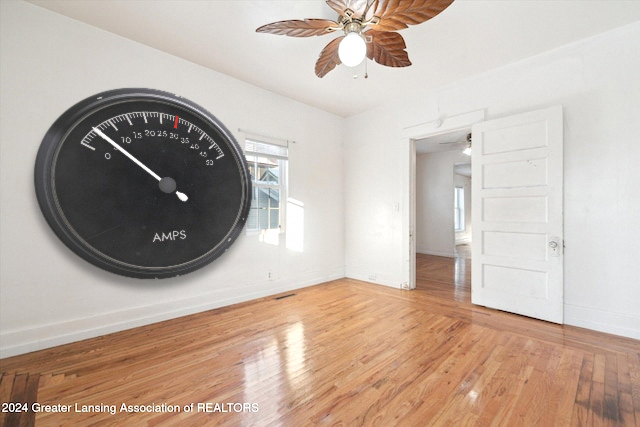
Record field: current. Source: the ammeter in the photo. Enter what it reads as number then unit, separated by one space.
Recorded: 5 A
